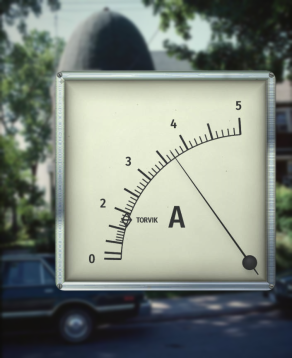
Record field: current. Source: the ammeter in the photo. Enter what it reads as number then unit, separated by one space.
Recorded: 3.7 A
